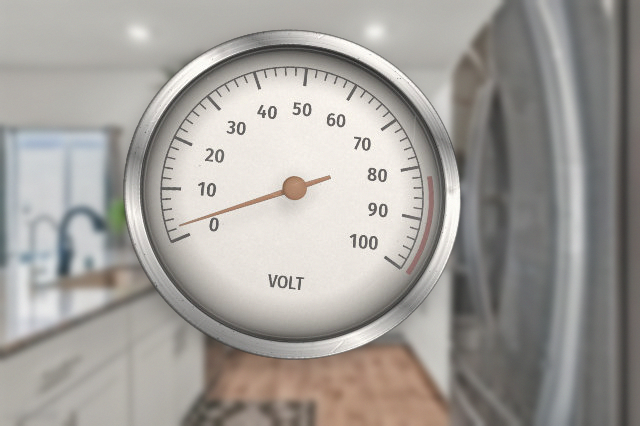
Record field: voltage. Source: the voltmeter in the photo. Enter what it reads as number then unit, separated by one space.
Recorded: 2 V
